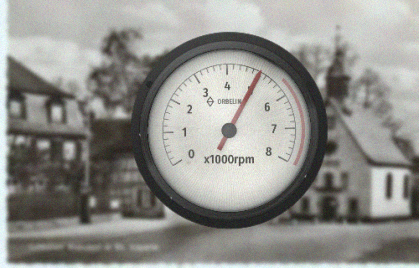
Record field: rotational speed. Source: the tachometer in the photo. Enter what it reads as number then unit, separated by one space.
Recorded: 5000 rpm
